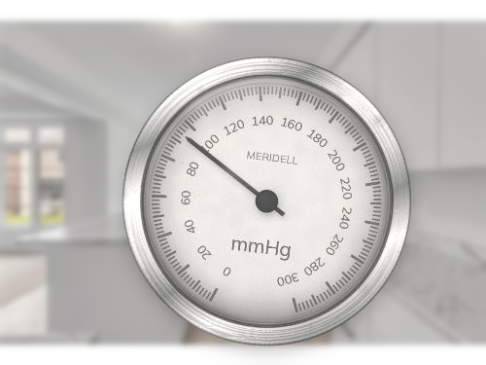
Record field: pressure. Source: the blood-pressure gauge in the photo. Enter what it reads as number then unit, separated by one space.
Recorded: 94 mmHg
